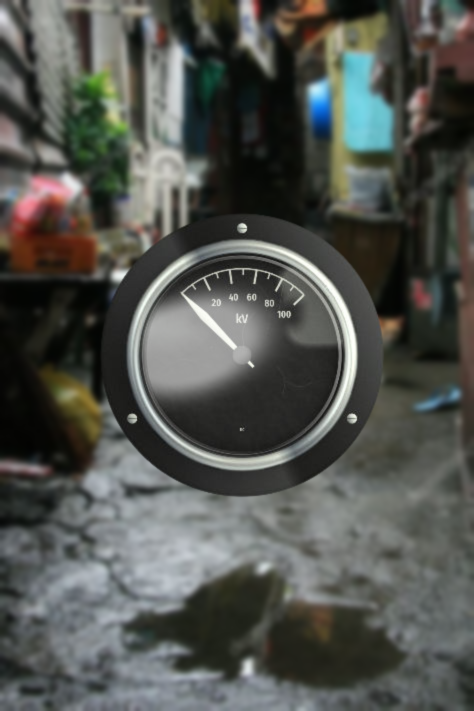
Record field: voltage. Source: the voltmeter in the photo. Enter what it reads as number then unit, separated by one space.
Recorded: 0 kV
